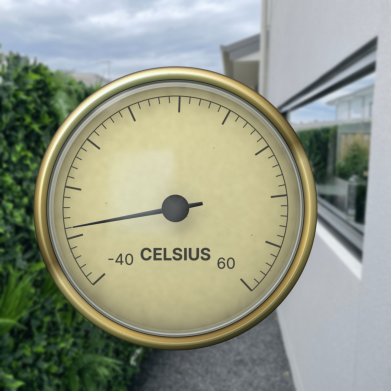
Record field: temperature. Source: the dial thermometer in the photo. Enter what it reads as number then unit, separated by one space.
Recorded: -28 °C
